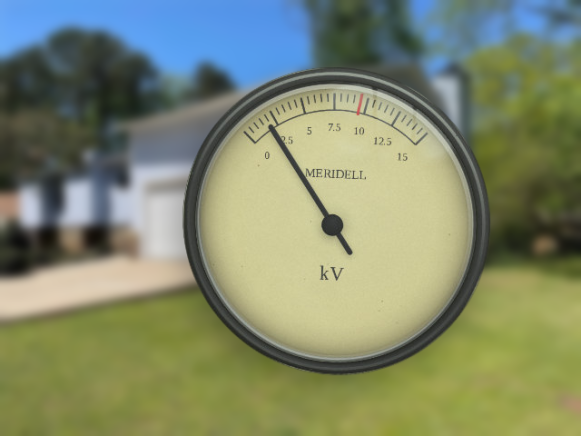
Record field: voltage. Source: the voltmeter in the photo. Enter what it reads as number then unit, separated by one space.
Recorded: 2 kV
